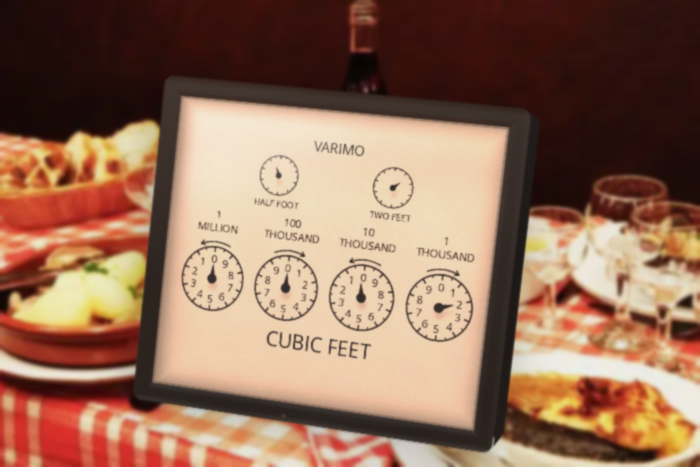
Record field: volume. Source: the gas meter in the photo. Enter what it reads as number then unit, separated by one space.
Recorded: 200 ft³
